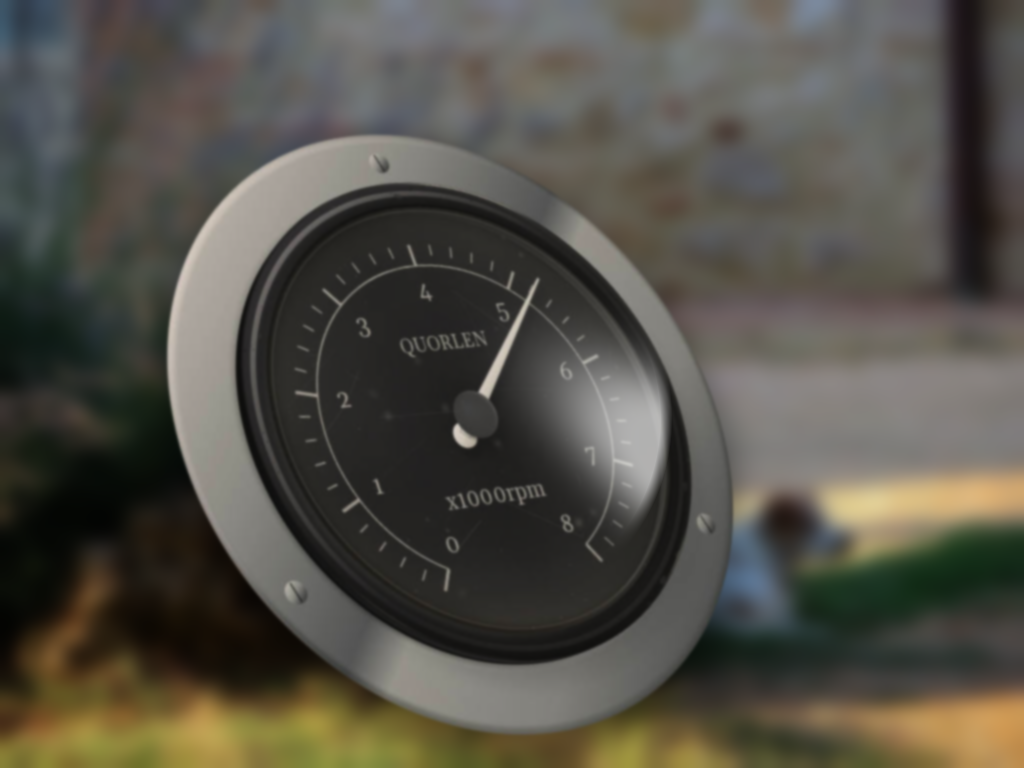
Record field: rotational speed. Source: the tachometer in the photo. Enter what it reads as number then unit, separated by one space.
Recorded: 5200 rpm
